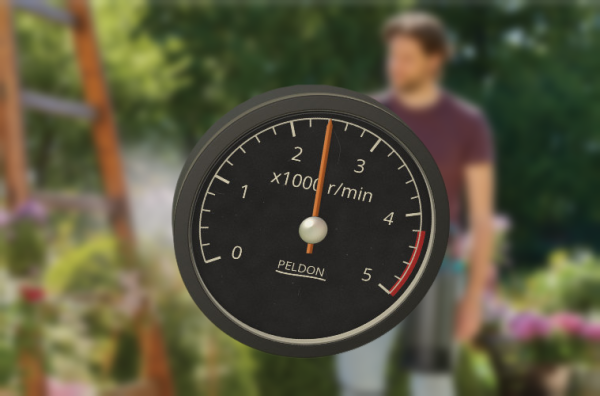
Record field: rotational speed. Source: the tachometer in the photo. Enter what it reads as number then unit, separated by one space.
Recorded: 2400 rpm
